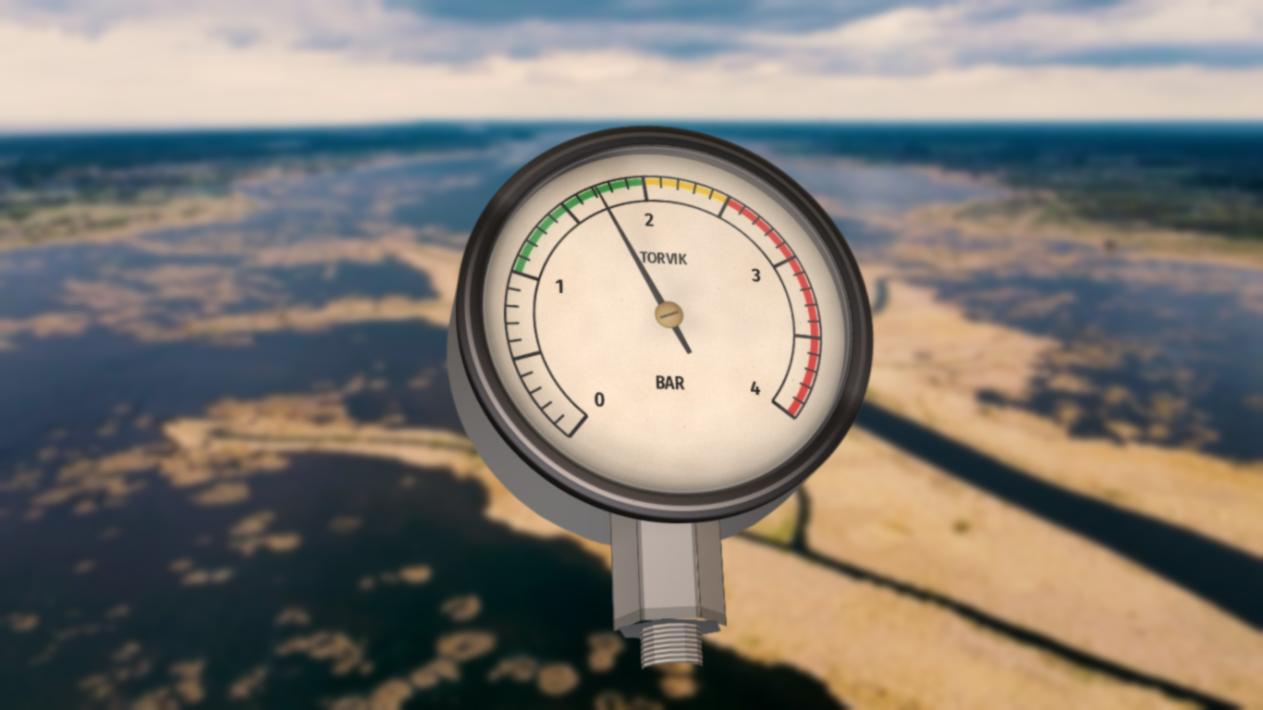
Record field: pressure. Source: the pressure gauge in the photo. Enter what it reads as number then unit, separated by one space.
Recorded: 1.7 bar
